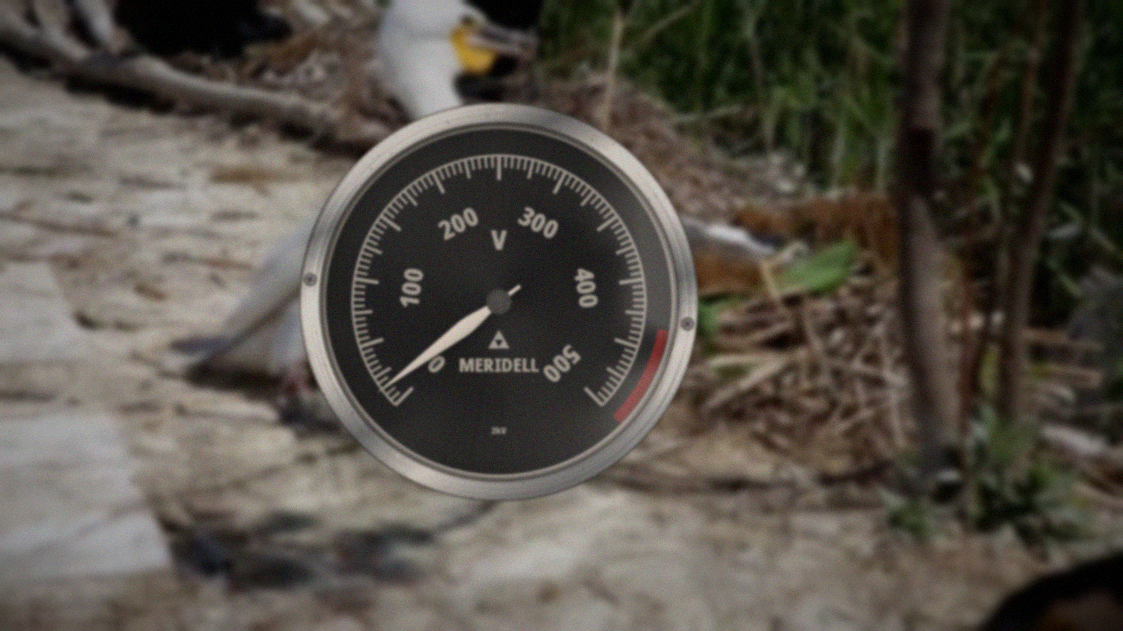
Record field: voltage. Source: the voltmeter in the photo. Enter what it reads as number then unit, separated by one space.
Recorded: 15 V
